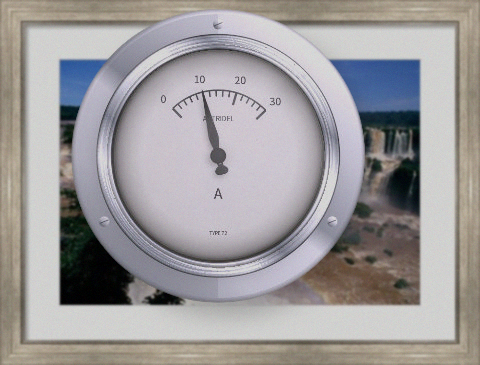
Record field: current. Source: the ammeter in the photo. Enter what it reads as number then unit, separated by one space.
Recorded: 10 A
